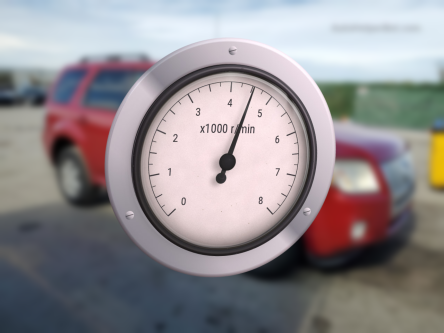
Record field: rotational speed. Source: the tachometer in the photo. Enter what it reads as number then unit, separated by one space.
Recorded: 4500 rpm
